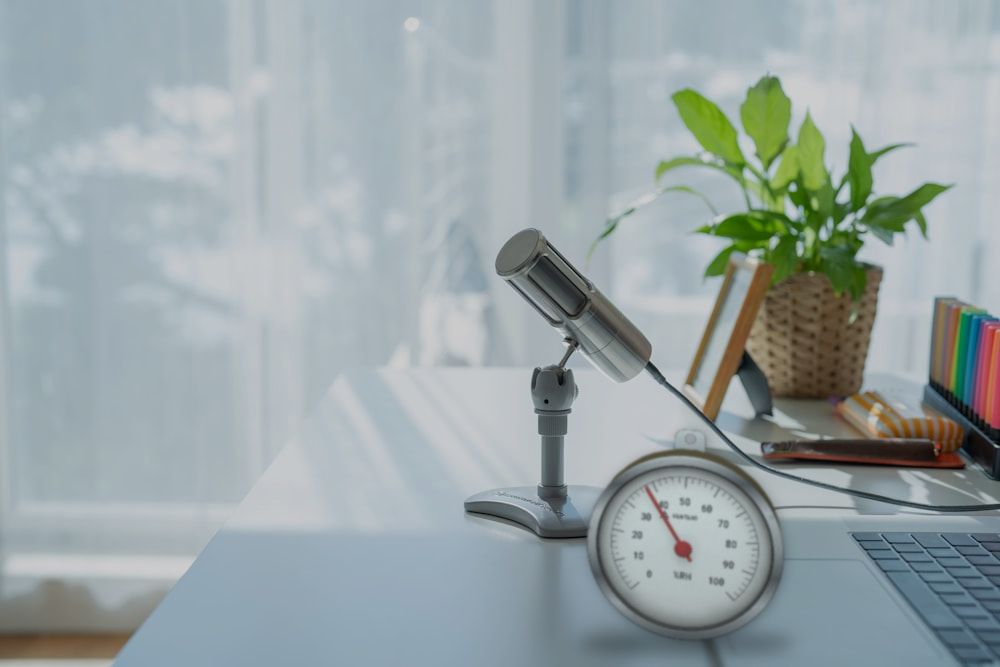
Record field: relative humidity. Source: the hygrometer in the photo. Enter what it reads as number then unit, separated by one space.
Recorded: 38 %
